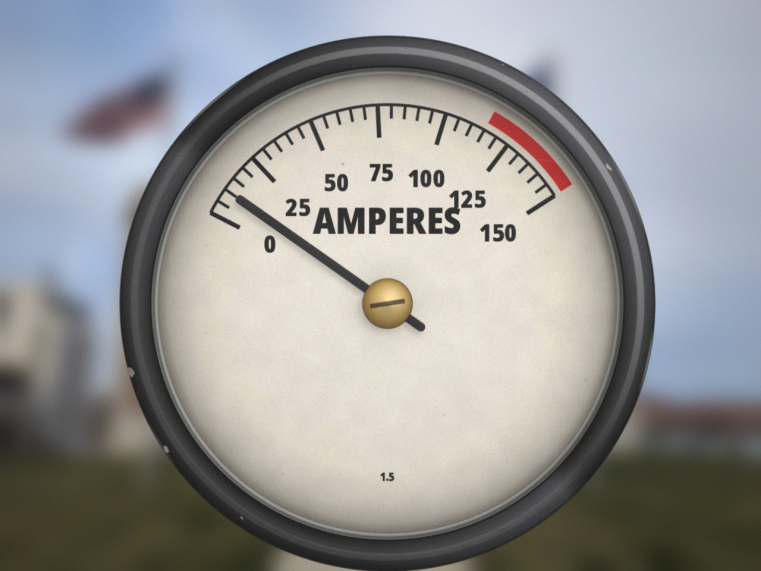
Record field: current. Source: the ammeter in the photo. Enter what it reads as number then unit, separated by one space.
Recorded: 10 A
